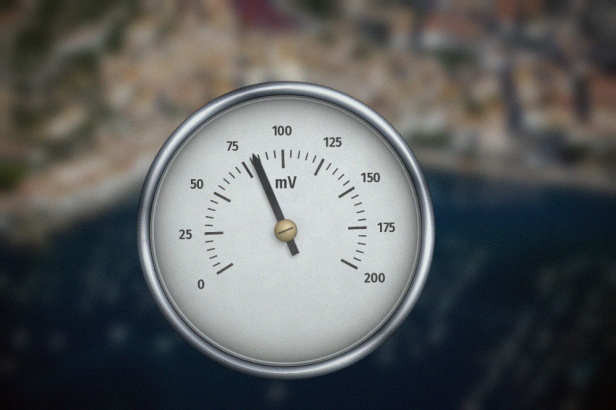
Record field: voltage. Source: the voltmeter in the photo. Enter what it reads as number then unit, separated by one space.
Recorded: 82.5 mV
